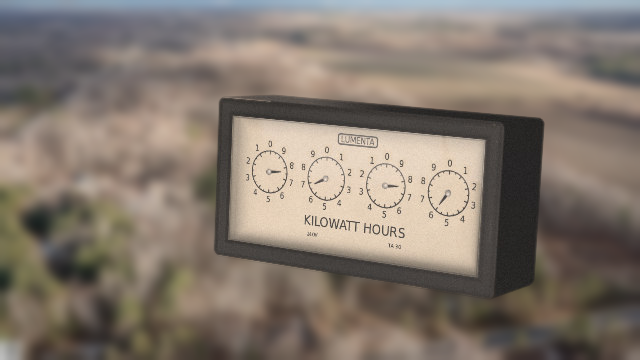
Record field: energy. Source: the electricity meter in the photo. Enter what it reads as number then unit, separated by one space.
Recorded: 7676 kWh
